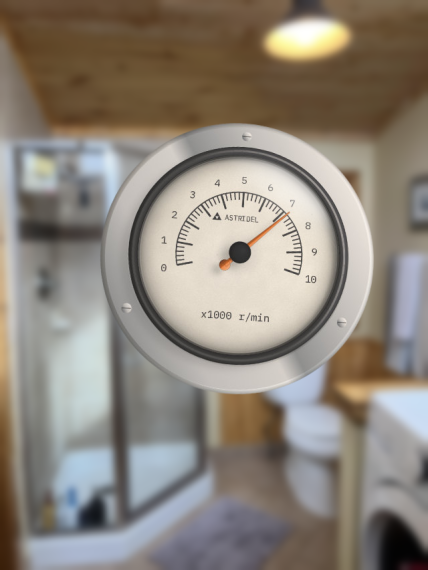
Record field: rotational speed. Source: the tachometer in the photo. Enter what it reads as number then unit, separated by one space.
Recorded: 7200 rpm
